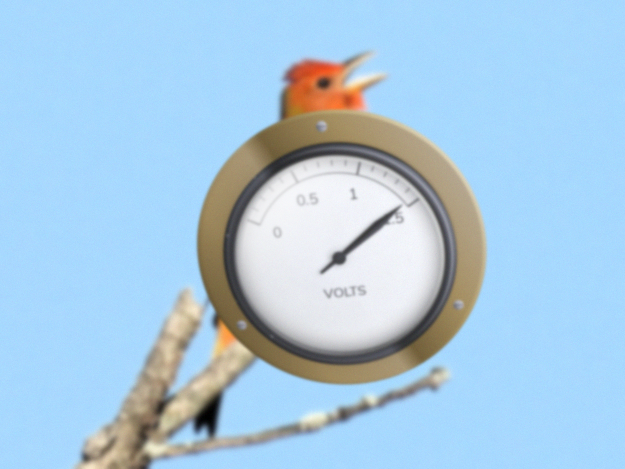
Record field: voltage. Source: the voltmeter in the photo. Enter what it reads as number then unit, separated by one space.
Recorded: 1.45 V
